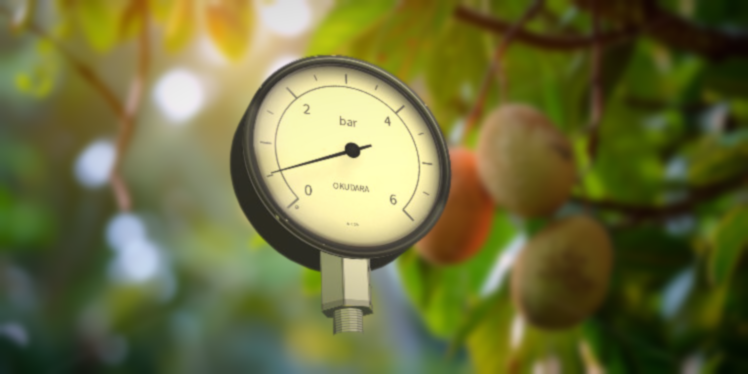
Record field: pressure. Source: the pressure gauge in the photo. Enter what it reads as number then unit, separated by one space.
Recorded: 0.5 bar
